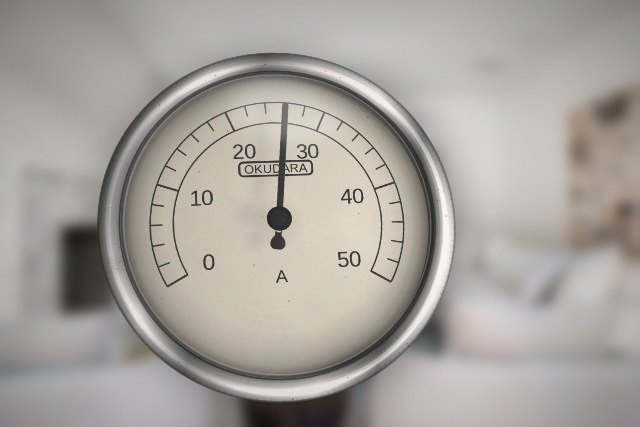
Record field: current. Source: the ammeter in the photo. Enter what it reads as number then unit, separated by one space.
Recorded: 26 A
